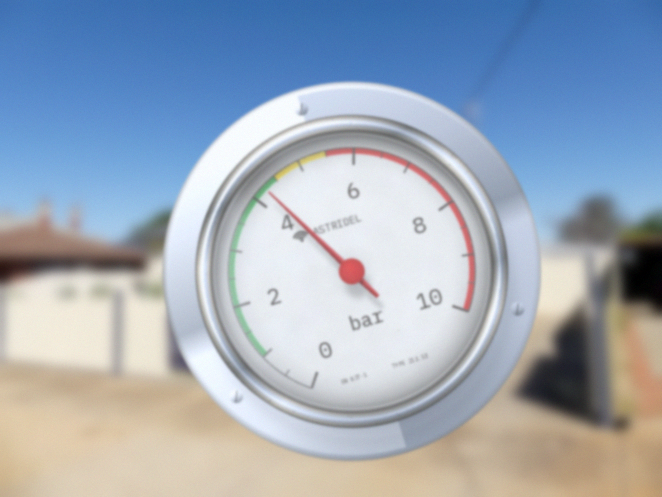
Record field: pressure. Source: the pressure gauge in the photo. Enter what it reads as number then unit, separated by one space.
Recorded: 4.25 bar
